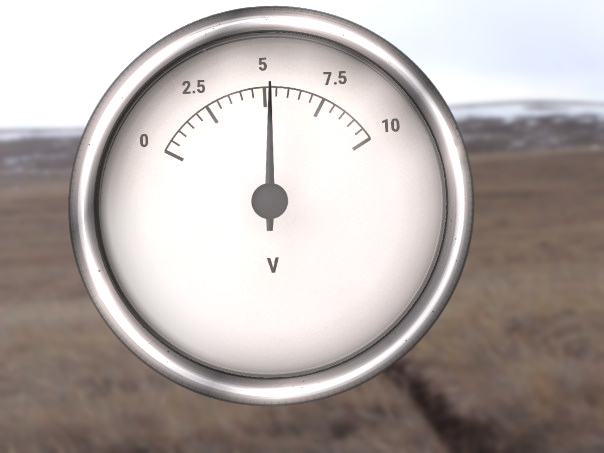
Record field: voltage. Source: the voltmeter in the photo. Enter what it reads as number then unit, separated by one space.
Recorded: 5.25 V
